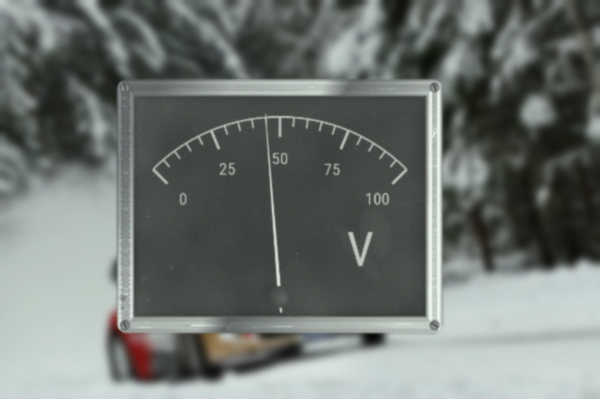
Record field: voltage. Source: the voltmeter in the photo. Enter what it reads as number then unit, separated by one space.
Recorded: 45 V
